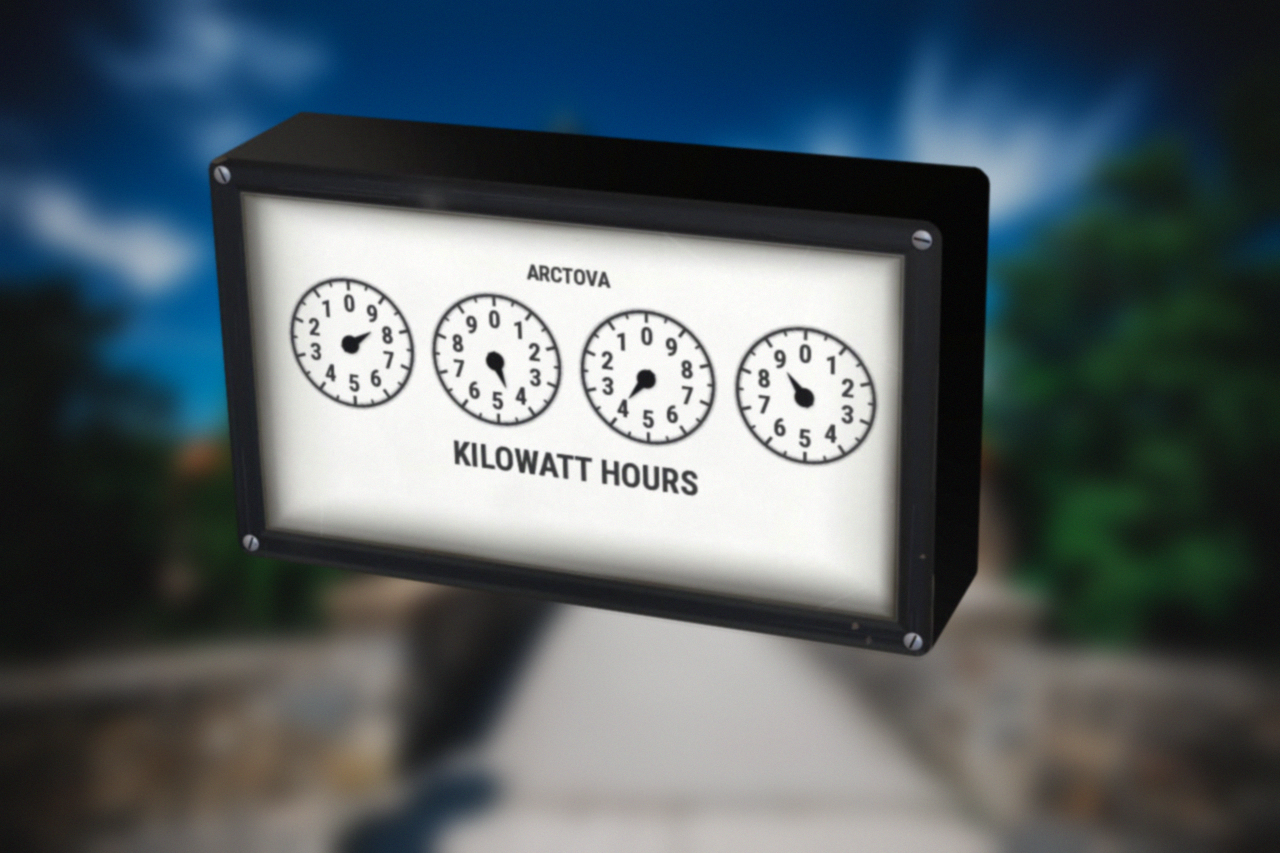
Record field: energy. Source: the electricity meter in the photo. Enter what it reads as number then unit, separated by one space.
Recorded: 8439 kWh
